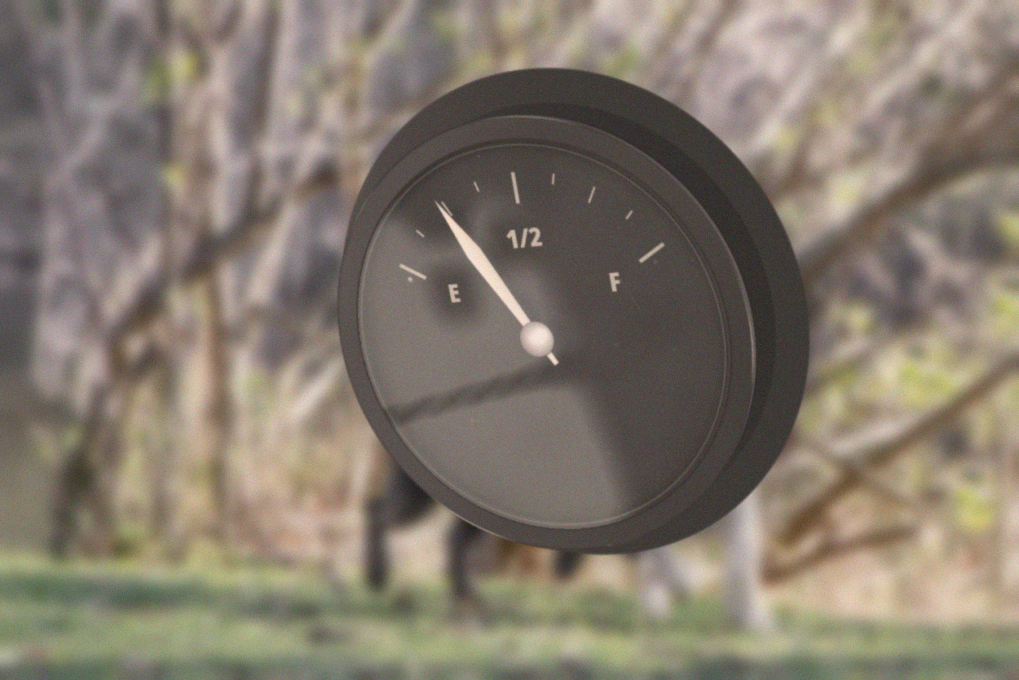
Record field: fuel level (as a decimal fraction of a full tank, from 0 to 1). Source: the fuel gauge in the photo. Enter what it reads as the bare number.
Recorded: 0.25
